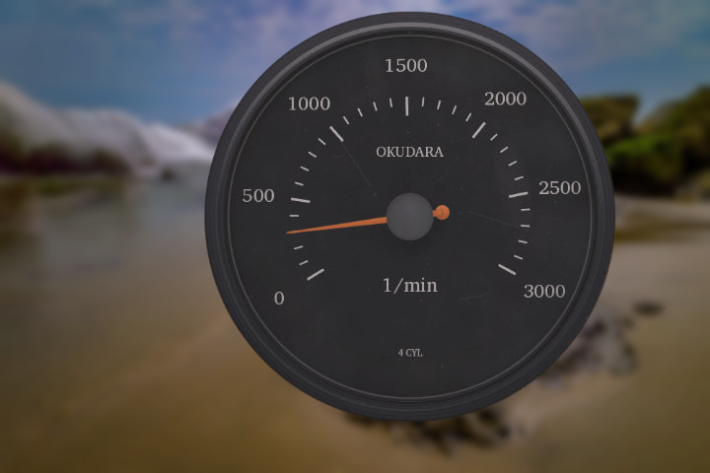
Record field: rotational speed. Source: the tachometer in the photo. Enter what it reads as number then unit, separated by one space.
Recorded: 300 rpm
